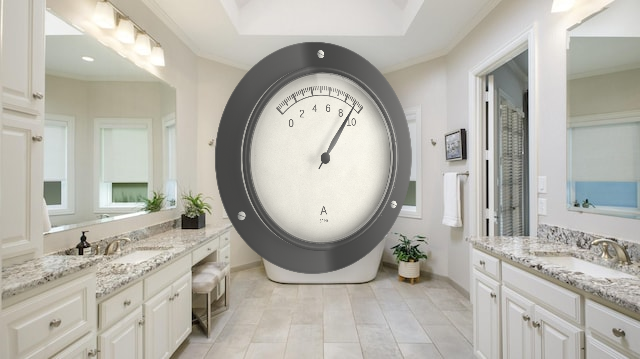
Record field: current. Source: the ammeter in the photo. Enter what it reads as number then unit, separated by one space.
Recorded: 9 A
